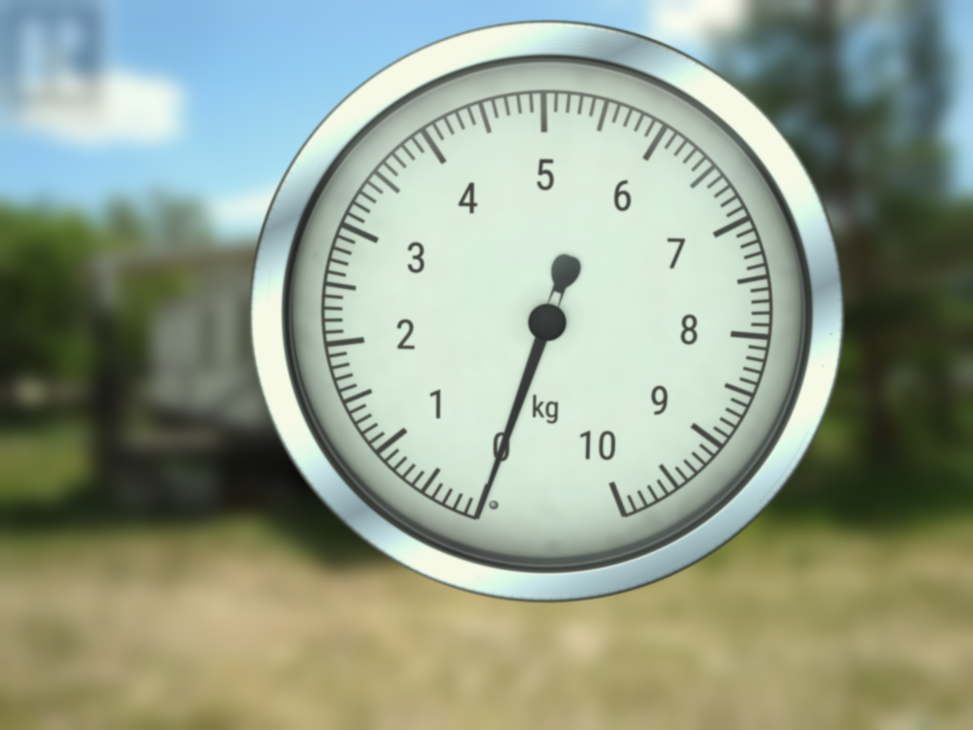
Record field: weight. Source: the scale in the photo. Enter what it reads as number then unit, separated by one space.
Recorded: 0 kg
